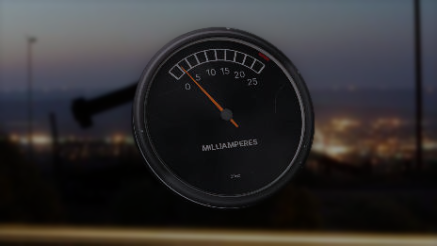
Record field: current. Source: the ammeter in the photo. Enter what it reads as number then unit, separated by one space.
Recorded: 2.5 mA
